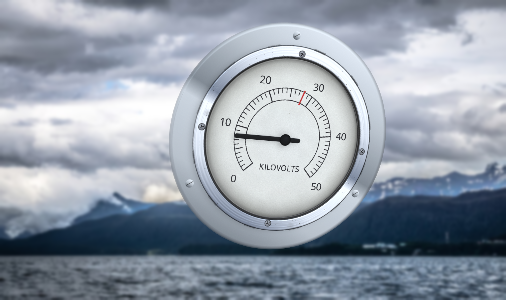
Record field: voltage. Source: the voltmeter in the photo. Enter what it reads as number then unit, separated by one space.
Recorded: 8 kV
